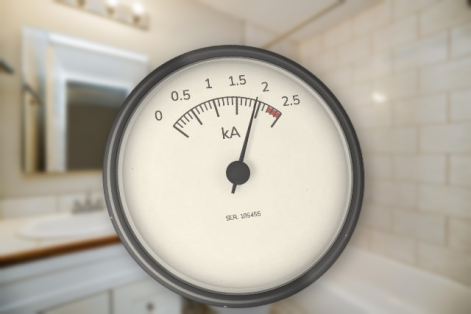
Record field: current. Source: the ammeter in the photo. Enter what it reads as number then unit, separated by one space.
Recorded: 1.9 kA
